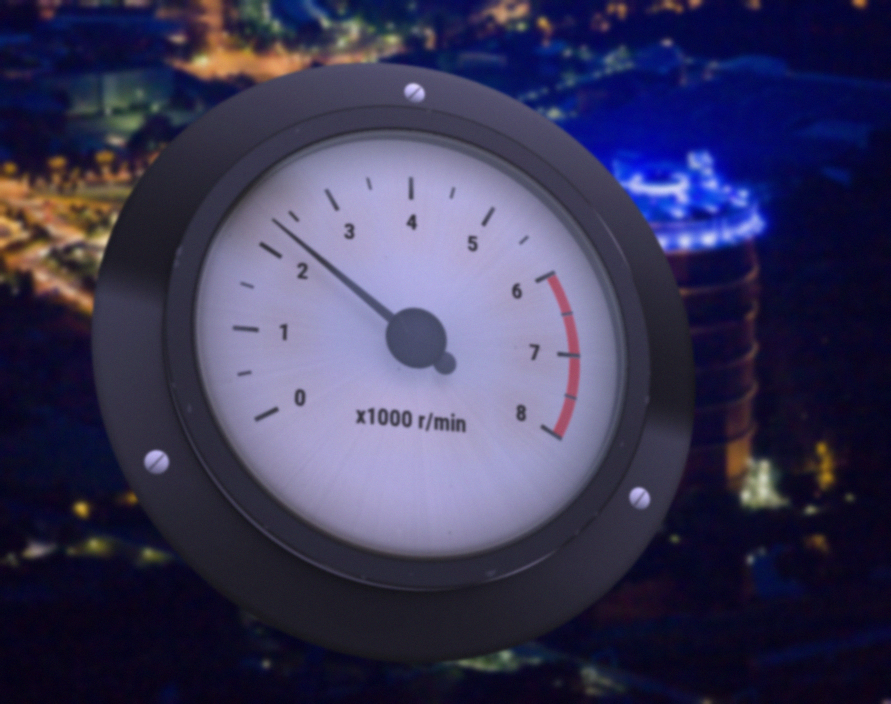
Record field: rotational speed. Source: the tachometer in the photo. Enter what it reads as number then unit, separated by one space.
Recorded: 2250 rpm
